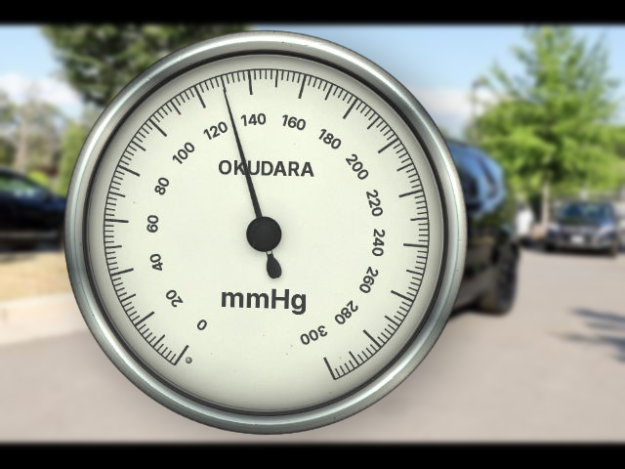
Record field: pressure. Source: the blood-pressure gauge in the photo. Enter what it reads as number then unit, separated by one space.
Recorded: 130 mmHg
